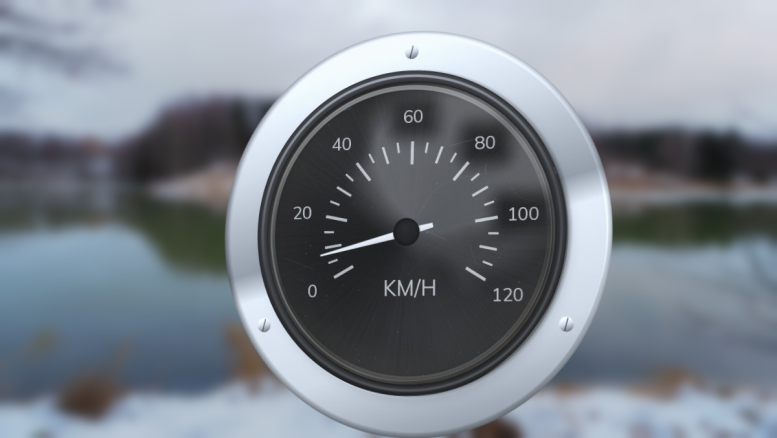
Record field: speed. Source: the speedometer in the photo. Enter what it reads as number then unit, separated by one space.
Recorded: 7.5 km/h
